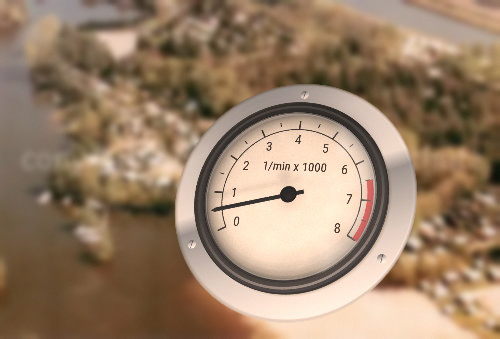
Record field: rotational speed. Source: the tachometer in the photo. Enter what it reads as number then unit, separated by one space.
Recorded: 500 rpm
